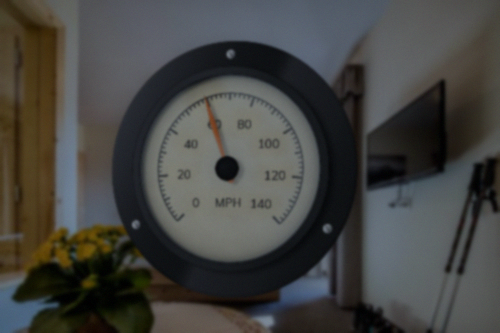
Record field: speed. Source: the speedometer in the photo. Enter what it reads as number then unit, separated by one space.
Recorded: 60 mph
